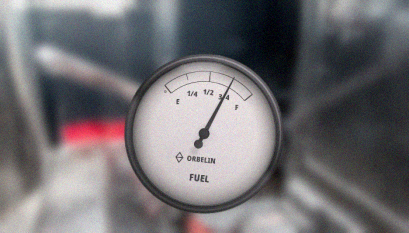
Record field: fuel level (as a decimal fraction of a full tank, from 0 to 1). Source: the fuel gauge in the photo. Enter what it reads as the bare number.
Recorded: 0.75
